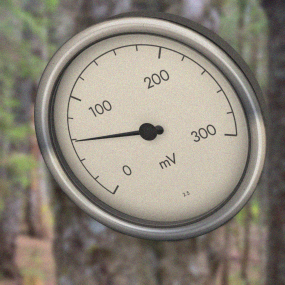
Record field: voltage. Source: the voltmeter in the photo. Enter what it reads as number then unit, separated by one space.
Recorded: 60 mV
